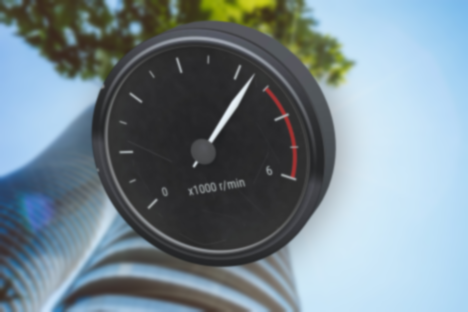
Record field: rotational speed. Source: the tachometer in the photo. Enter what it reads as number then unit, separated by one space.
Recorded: 4250 rpm
